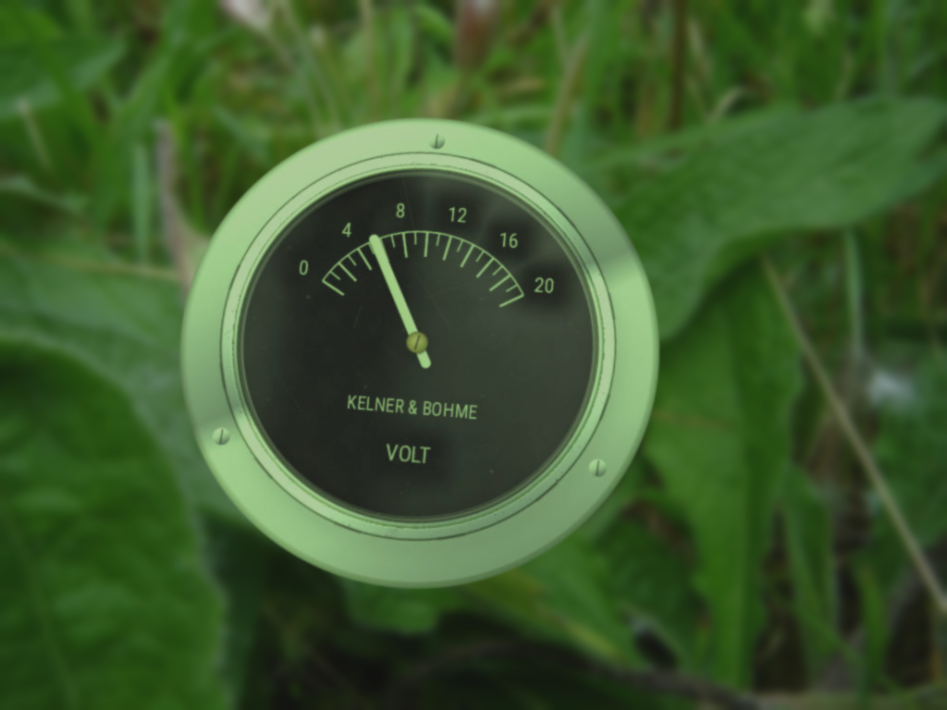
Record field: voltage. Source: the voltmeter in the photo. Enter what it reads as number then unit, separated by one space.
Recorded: 5.5 V
